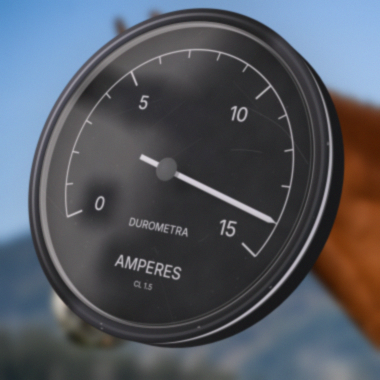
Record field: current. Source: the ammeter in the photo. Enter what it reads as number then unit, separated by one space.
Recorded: 14 A
